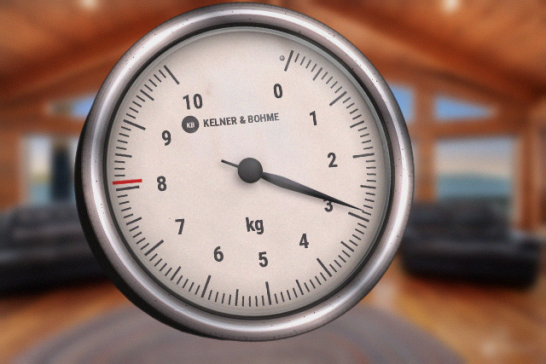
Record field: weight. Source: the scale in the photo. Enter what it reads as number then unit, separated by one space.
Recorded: 2.9 kg
